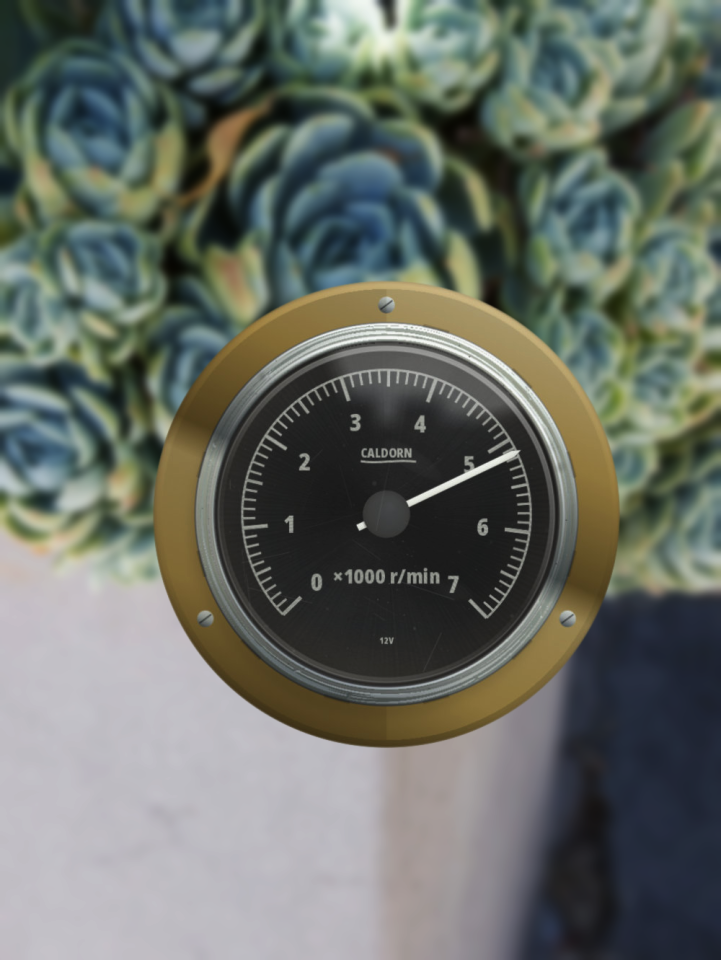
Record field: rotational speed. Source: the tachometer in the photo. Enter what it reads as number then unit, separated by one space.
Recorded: 5150 rpm
